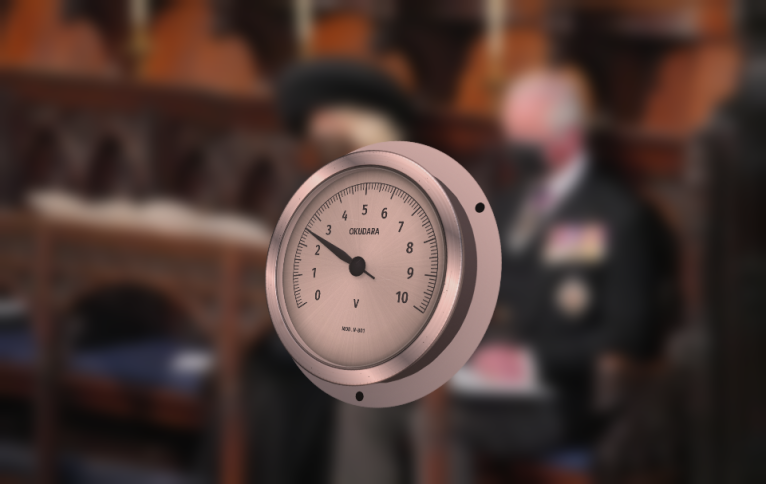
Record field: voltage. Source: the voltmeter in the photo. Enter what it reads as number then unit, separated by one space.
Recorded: 2.5 V
